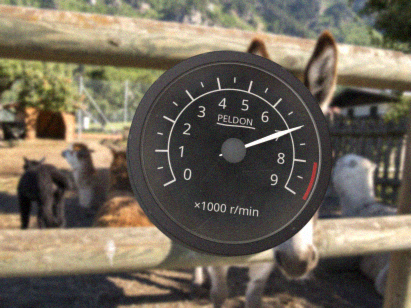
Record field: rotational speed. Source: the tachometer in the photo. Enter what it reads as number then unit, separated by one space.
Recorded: 7000 rpm
